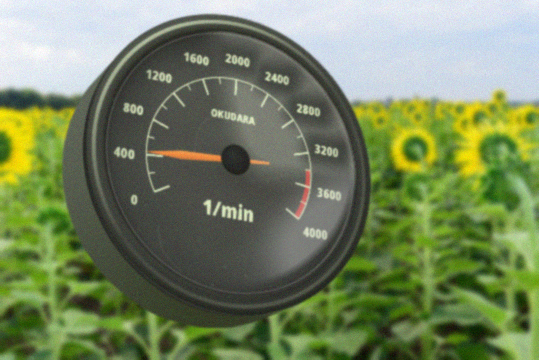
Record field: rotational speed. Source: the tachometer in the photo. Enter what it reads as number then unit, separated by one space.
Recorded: 400 rpm
